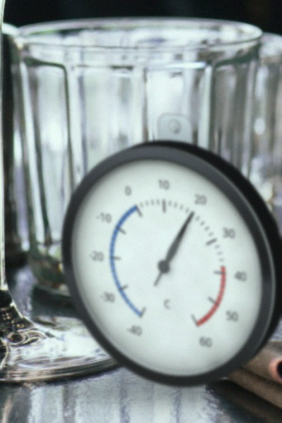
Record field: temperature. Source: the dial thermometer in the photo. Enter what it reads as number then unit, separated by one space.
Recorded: 20 °C
